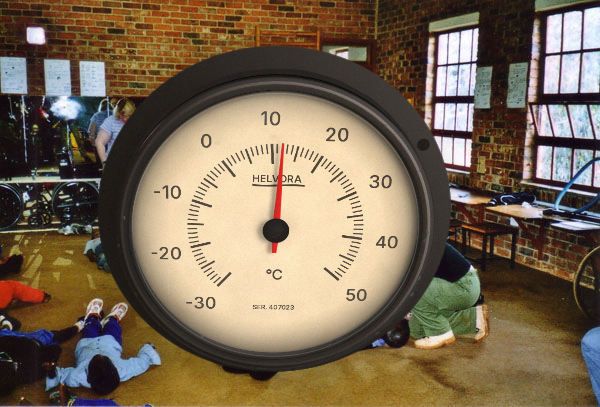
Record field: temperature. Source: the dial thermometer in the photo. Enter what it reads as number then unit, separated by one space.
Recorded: 12 °C
